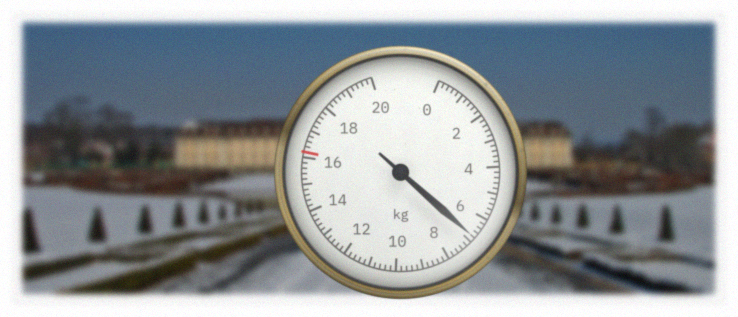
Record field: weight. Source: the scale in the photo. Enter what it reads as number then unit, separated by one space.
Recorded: 6.8 kg
